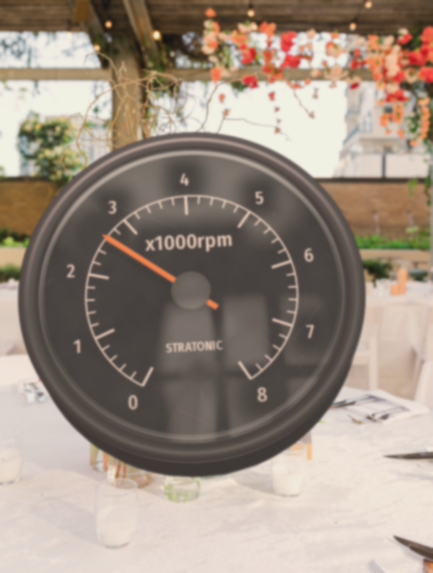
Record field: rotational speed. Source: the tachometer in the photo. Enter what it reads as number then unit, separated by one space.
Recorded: 2600 rpm
